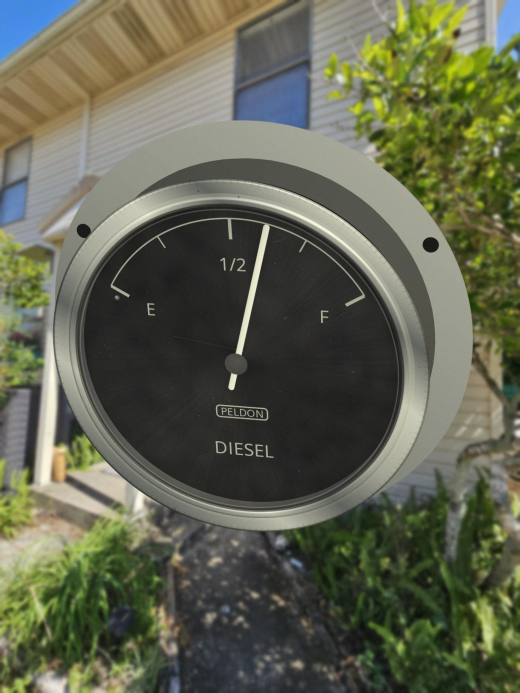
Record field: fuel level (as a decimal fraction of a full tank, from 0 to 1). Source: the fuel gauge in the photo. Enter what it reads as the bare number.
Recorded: 0.625
